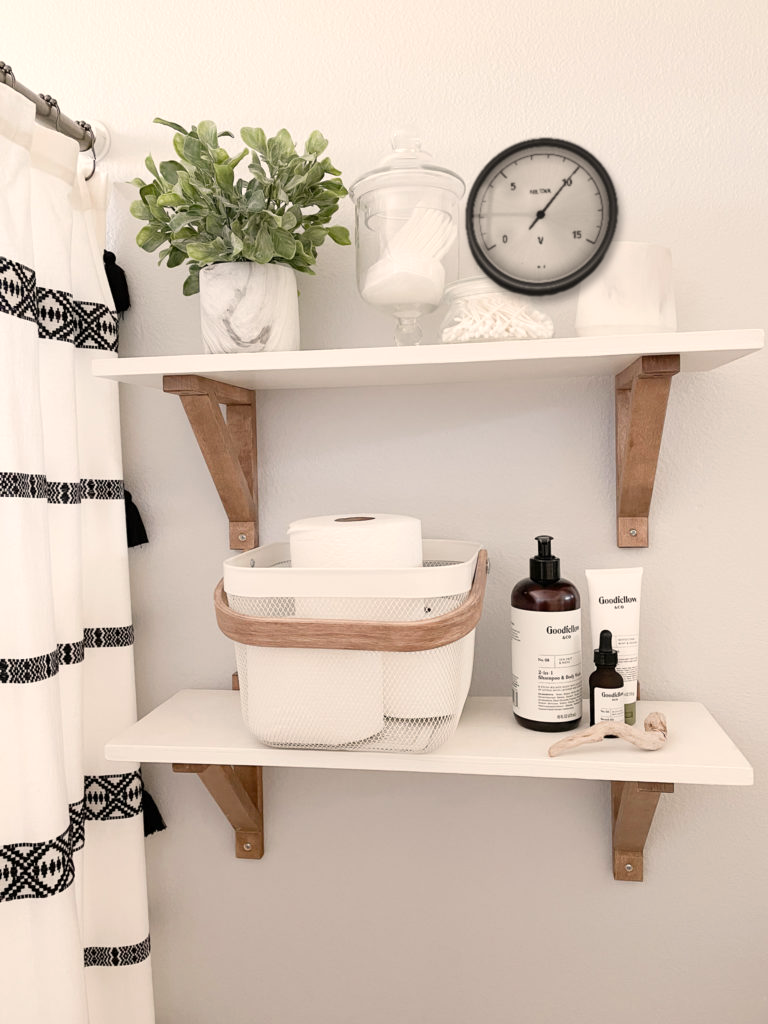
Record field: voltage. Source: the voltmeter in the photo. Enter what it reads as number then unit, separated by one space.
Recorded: 10 V
